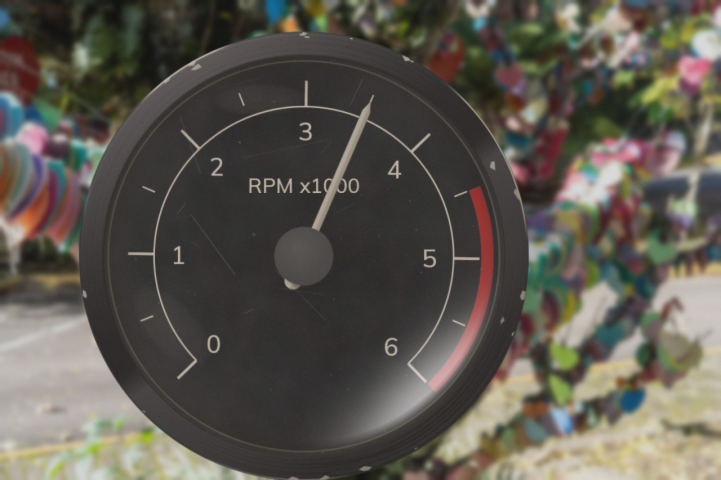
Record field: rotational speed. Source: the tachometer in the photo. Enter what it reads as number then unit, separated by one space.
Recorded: 3500 rpm
